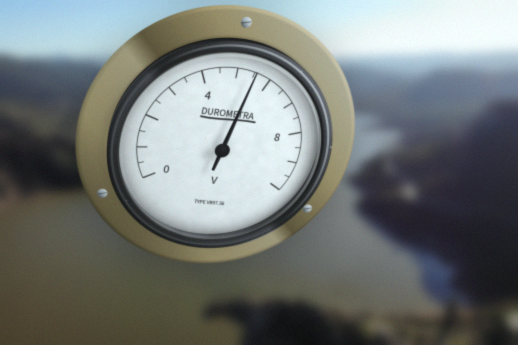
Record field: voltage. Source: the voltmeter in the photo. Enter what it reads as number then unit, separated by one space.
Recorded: 5.5 V
